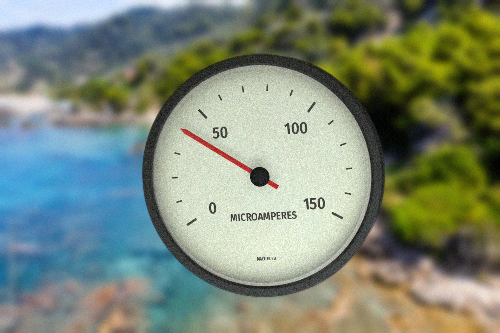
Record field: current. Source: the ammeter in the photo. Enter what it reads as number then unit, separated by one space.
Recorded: 40 µA
